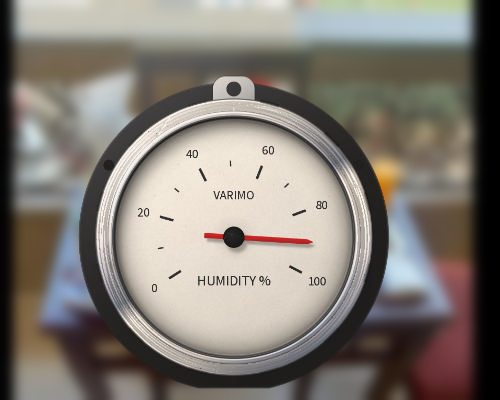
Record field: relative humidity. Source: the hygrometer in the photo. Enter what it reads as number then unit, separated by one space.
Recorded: 90 %
